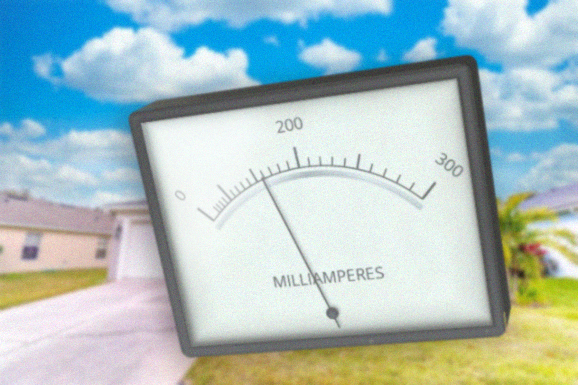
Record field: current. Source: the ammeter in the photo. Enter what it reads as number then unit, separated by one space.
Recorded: 160 mA
